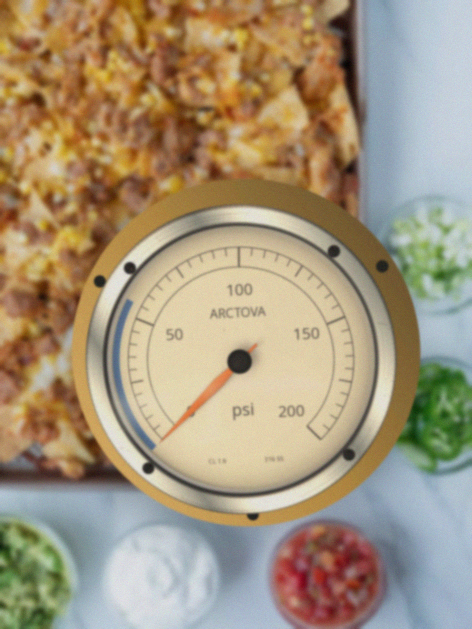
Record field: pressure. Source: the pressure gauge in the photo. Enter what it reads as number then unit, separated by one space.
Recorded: 0 psi
